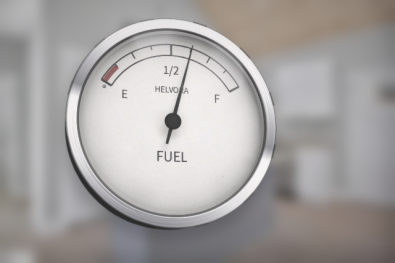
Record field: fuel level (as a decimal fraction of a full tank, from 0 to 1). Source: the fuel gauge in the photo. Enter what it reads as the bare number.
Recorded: 0.625
